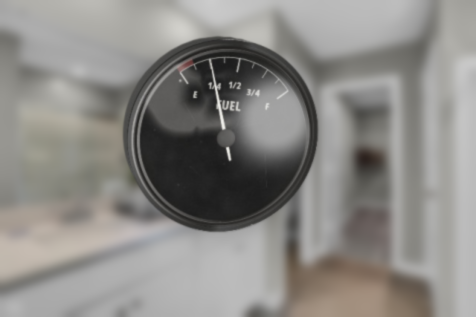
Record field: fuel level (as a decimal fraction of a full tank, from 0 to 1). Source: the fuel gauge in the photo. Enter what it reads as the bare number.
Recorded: 0.25
